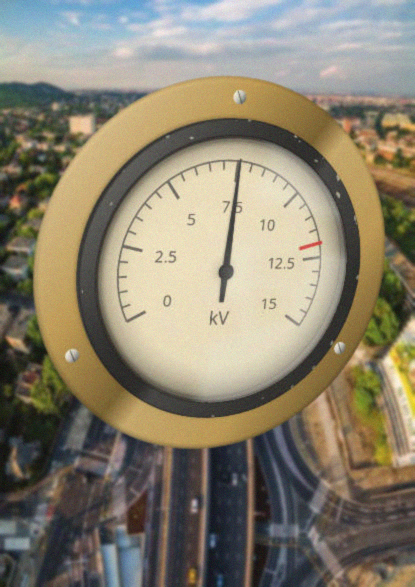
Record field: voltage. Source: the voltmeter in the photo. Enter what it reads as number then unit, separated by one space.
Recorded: 7.5 kV
